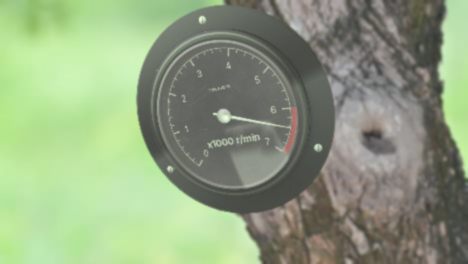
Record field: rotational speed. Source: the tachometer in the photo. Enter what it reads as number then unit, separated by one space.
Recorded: 6400 rpm
